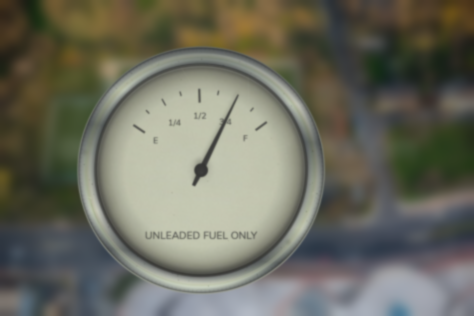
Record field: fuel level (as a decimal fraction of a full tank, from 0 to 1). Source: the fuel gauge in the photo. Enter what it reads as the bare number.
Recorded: 0.75
